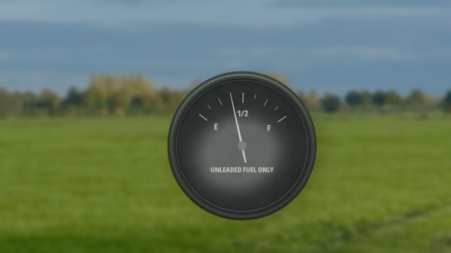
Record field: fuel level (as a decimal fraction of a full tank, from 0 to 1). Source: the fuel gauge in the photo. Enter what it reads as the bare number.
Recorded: 0.375
